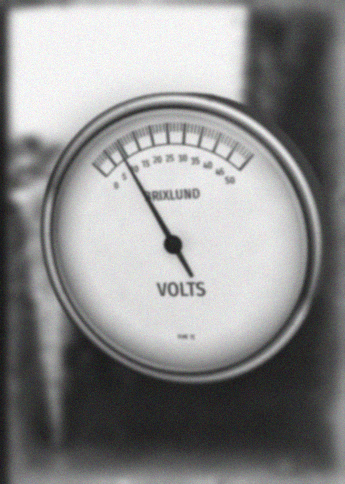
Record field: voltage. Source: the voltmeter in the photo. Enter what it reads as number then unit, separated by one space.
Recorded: 10 V
